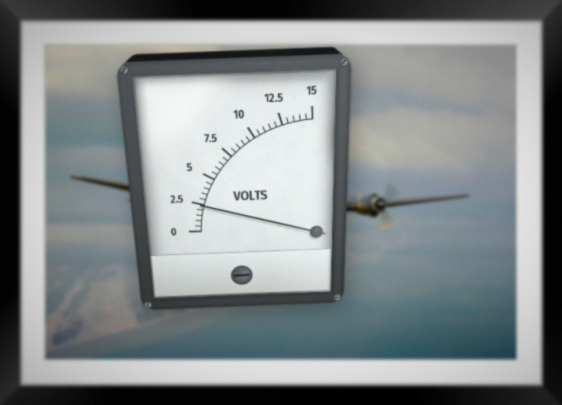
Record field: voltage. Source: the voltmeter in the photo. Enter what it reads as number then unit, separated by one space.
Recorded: 2.5 V
